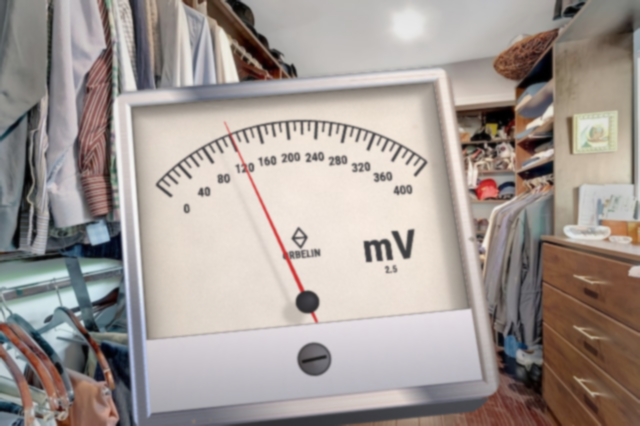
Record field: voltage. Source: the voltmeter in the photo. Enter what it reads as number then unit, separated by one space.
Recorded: 120 mV
